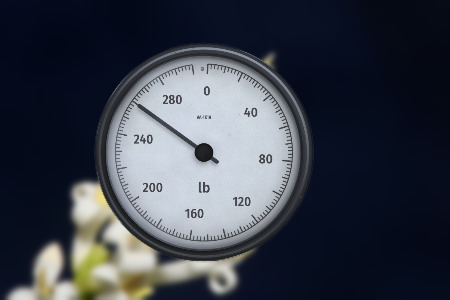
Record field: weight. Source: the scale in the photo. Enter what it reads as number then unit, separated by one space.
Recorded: 260 lb
